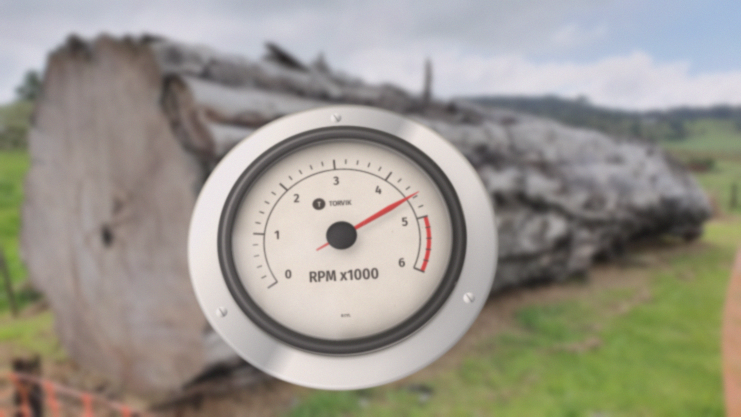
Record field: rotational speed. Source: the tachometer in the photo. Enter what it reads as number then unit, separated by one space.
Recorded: 4600 rpm
